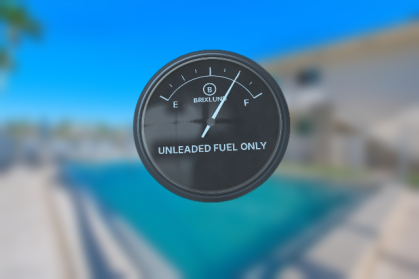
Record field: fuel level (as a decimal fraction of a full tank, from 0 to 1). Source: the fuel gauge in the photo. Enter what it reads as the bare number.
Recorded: 0.75
